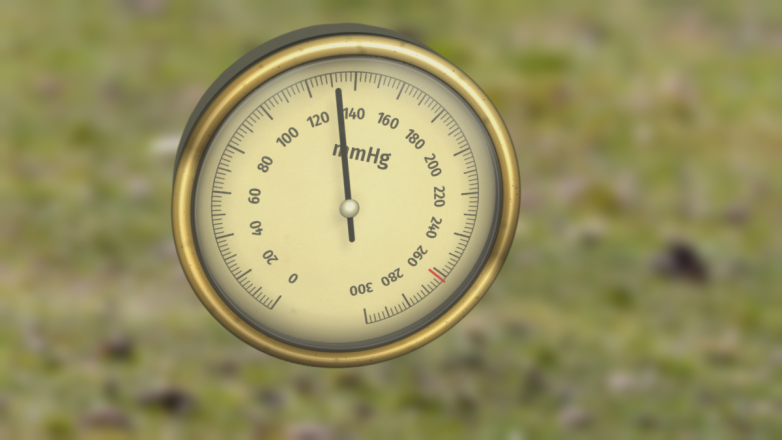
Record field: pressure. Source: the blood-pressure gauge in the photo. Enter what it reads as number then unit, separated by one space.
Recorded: 132 mmHg
